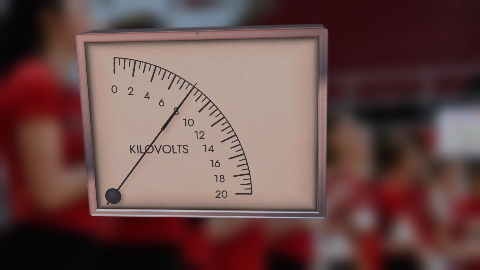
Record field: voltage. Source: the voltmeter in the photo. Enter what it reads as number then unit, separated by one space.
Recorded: 8 kV
